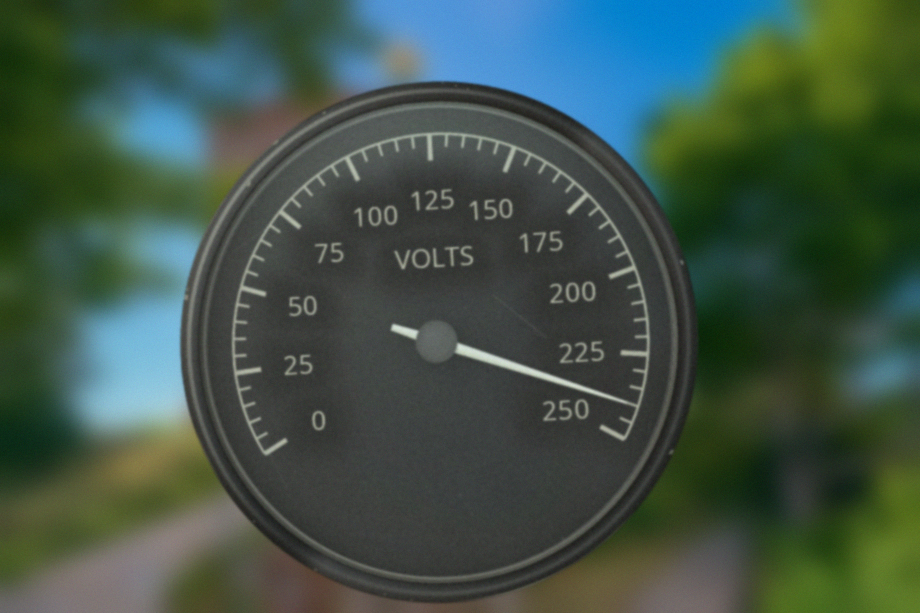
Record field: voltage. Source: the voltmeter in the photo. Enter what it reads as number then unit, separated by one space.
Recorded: 240 V
